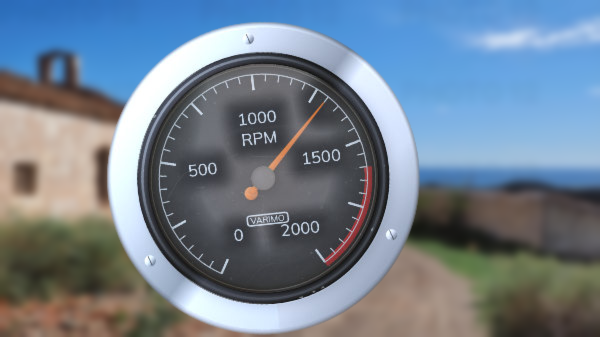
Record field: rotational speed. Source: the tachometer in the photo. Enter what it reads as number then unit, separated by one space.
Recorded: 1300 rpm
